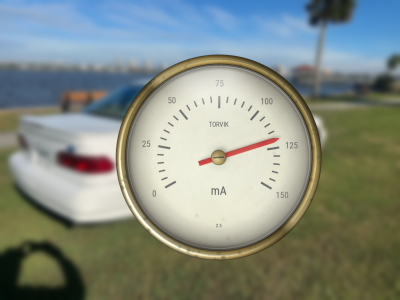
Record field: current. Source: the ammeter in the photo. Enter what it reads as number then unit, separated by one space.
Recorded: 120 mA
